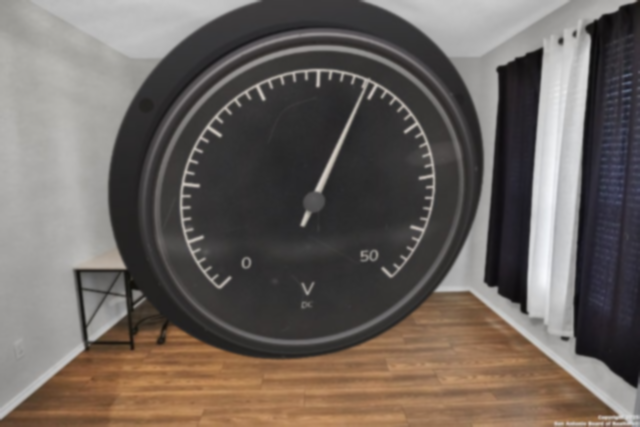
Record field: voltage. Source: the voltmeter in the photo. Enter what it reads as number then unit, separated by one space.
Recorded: 29 V
